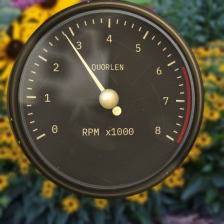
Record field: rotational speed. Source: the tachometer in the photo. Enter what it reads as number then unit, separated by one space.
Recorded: 2800 rpm
